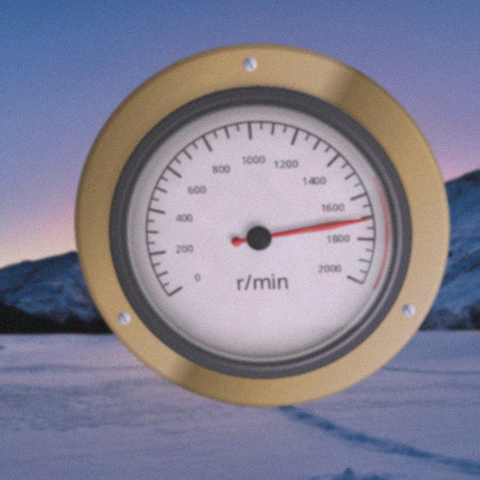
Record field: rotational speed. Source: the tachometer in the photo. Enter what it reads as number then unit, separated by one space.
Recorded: 1700 rpm
